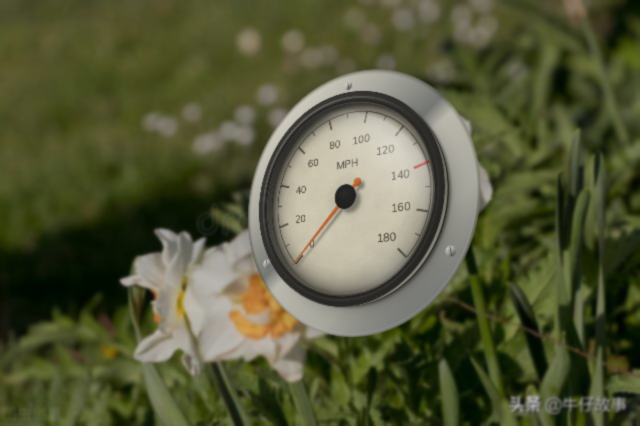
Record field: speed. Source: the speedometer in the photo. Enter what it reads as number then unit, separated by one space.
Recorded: 0 mph
